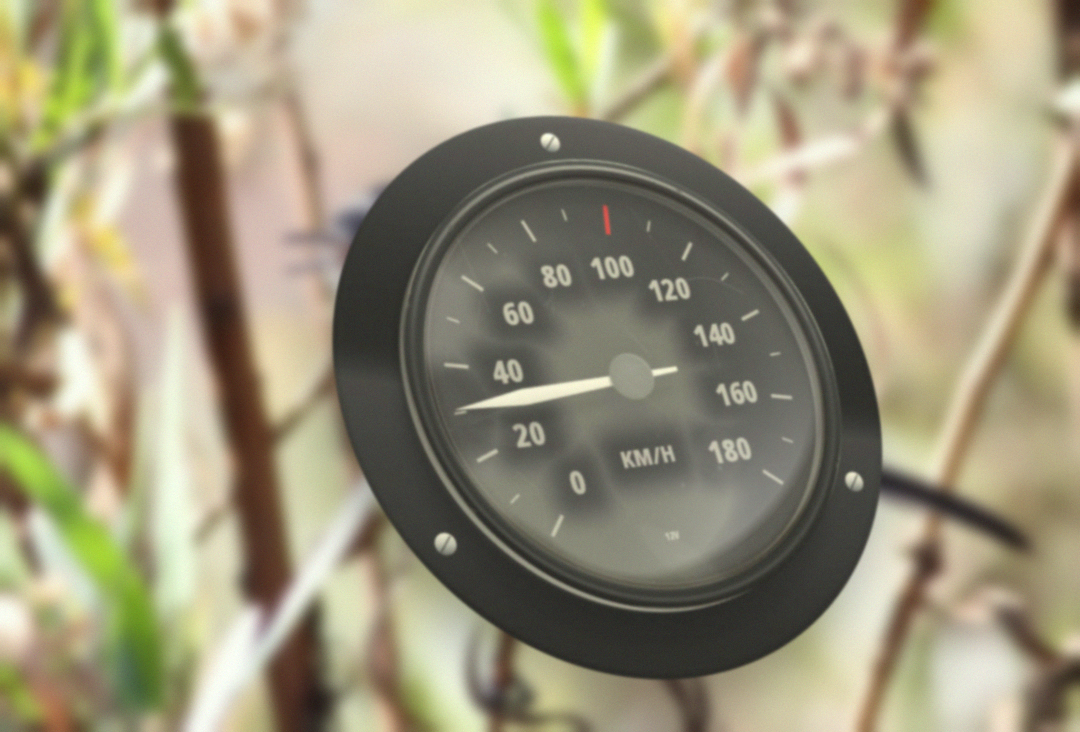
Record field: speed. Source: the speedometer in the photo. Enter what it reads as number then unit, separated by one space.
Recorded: 30 km/h
